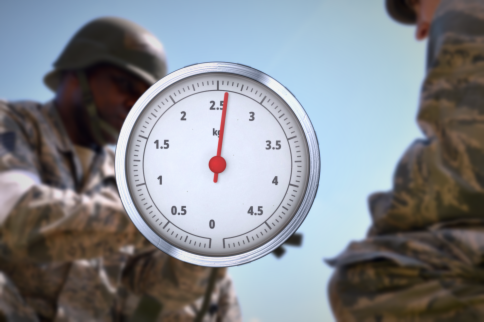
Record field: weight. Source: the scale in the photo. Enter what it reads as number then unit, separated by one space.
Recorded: 2.6 kg
